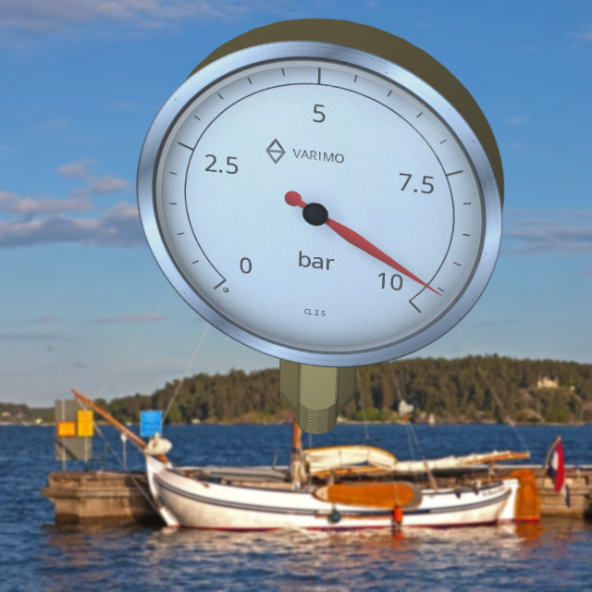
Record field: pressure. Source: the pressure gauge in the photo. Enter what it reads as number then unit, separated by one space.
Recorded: 9.5 bar
